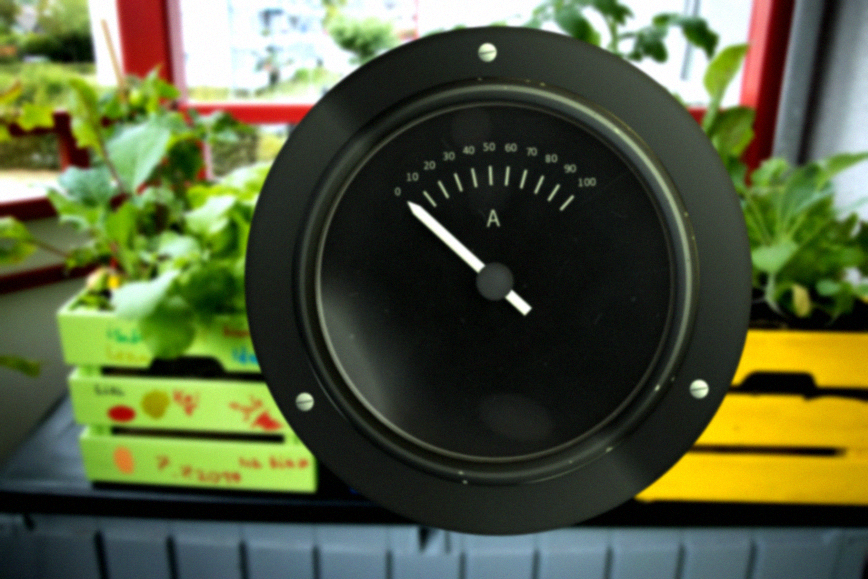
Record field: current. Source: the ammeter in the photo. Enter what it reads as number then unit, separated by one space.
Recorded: 0 A
